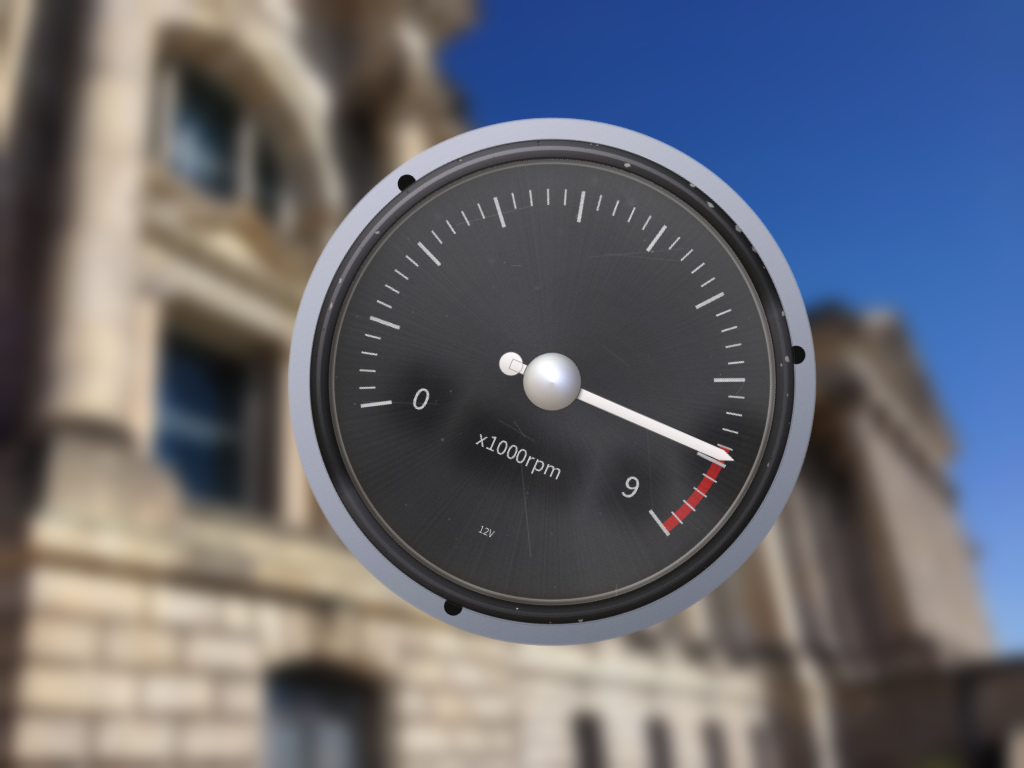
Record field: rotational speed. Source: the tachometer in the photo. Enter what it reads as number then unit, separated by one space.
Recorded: 7900 rpm
